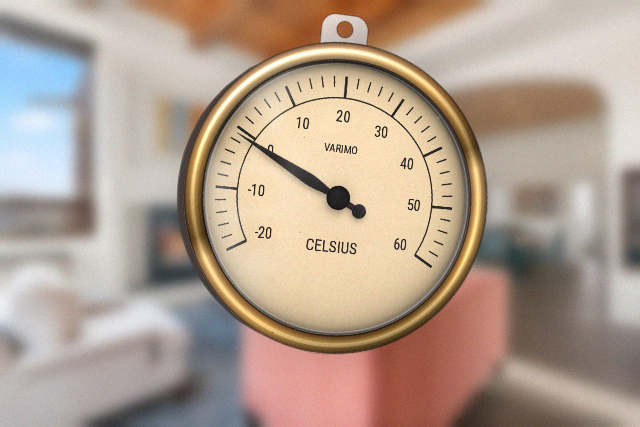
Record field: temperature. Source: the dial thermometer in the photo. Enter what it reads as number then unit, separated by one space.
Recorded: -1 °C
